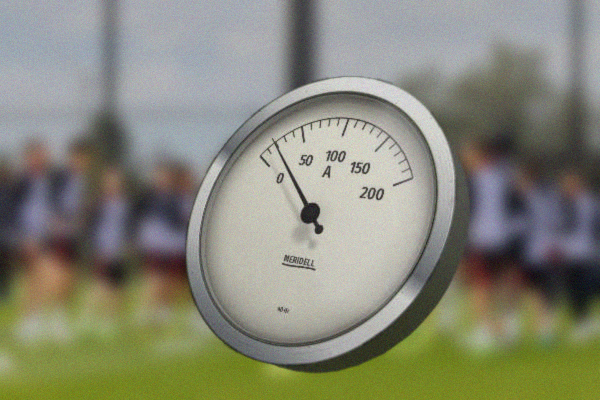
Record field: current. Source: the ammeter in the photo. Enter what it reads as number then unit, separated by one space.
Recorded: 20 A
